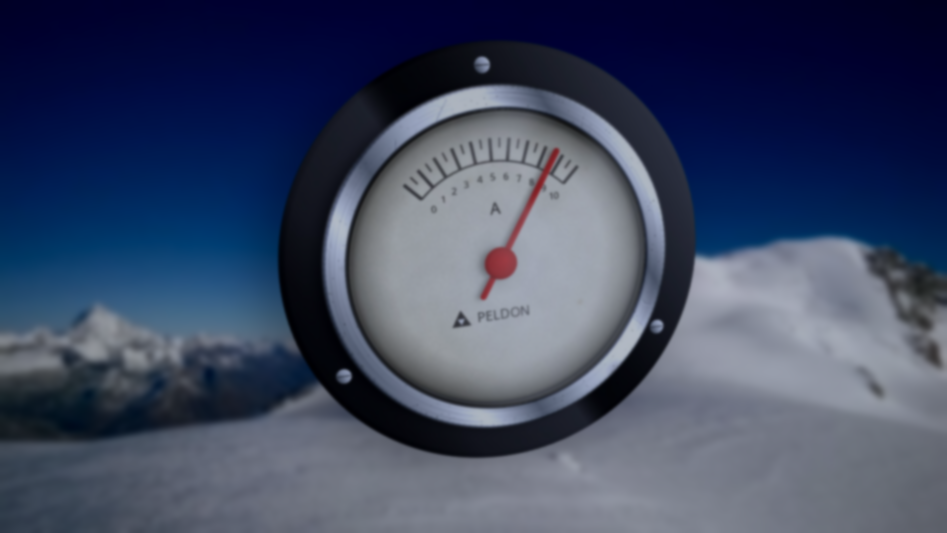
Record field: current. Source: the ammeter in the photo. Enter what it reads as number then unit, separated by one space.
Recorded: 8.5 A
